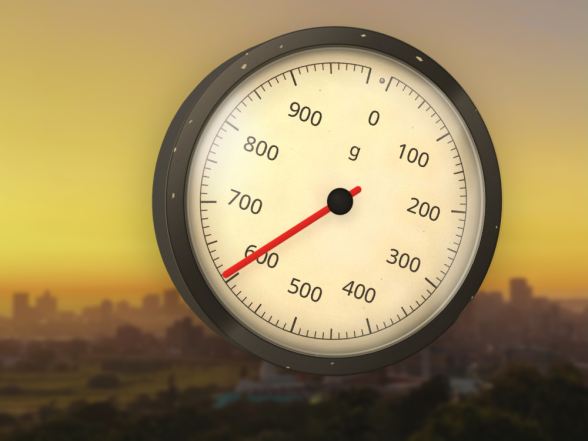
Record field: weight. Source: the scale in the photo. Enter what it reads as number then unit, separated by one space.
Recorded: 610 g
